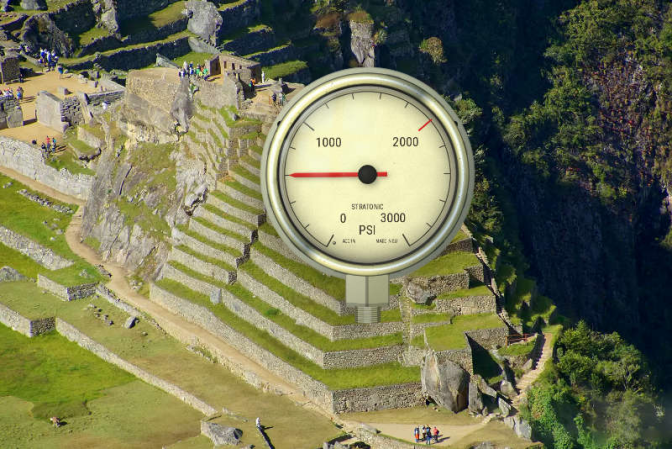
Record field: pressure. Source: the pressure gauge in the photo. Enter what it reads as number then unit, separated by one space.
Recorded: 600 psi
